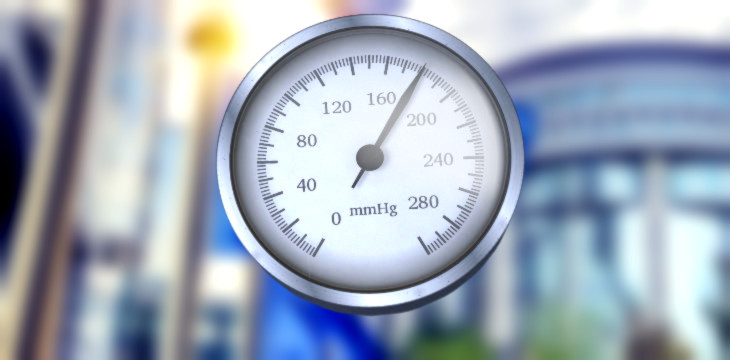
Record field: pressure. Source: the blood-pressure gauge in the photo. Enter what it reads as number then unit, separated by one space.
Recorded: 180 mmHg
